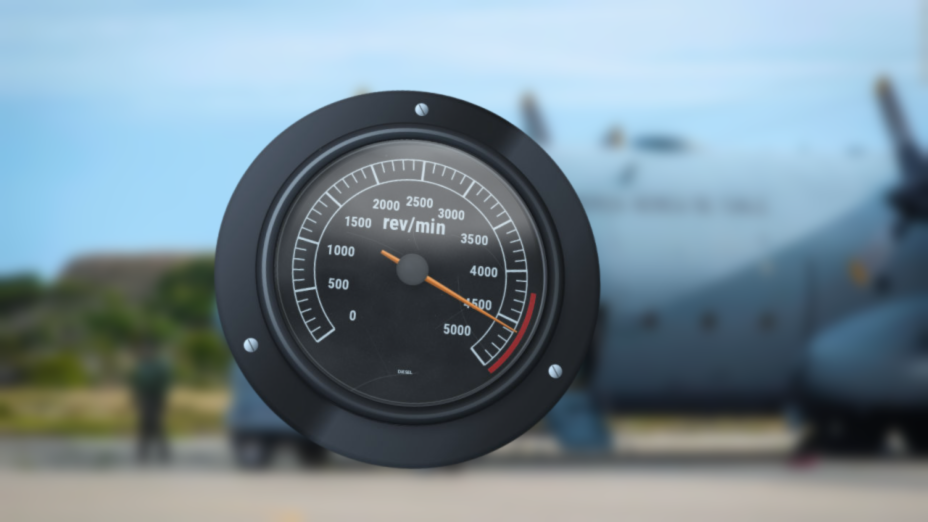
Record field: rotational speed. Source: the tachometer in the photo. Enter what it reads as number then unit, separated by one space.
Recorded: 4600 rpm
